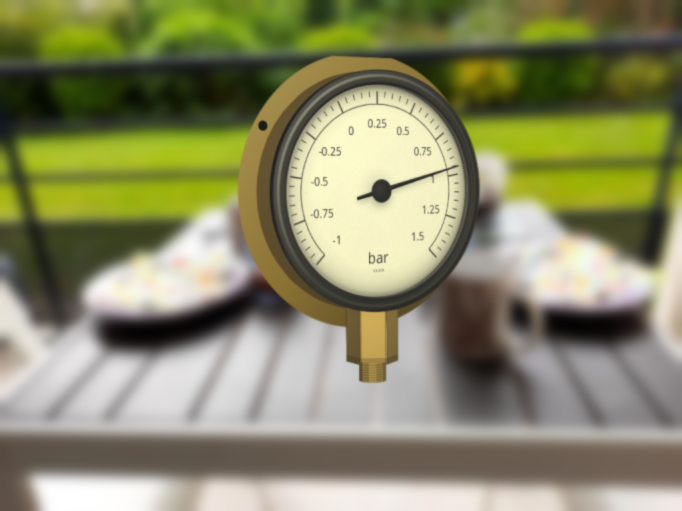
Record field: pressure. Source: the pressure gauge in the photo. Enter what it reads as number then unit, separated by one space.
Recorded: 0.95 bar
